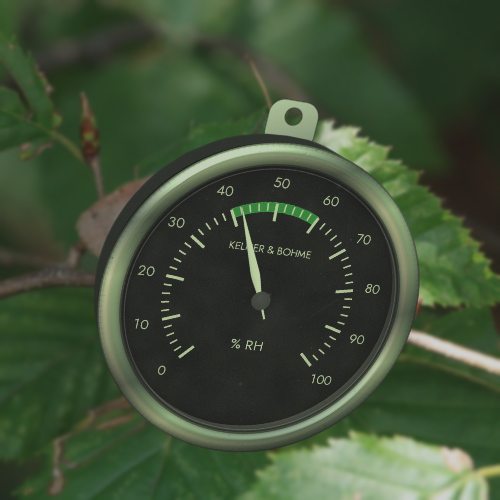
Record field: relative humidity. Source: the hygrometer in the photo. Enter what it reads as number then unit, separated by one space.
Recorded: 42 %
